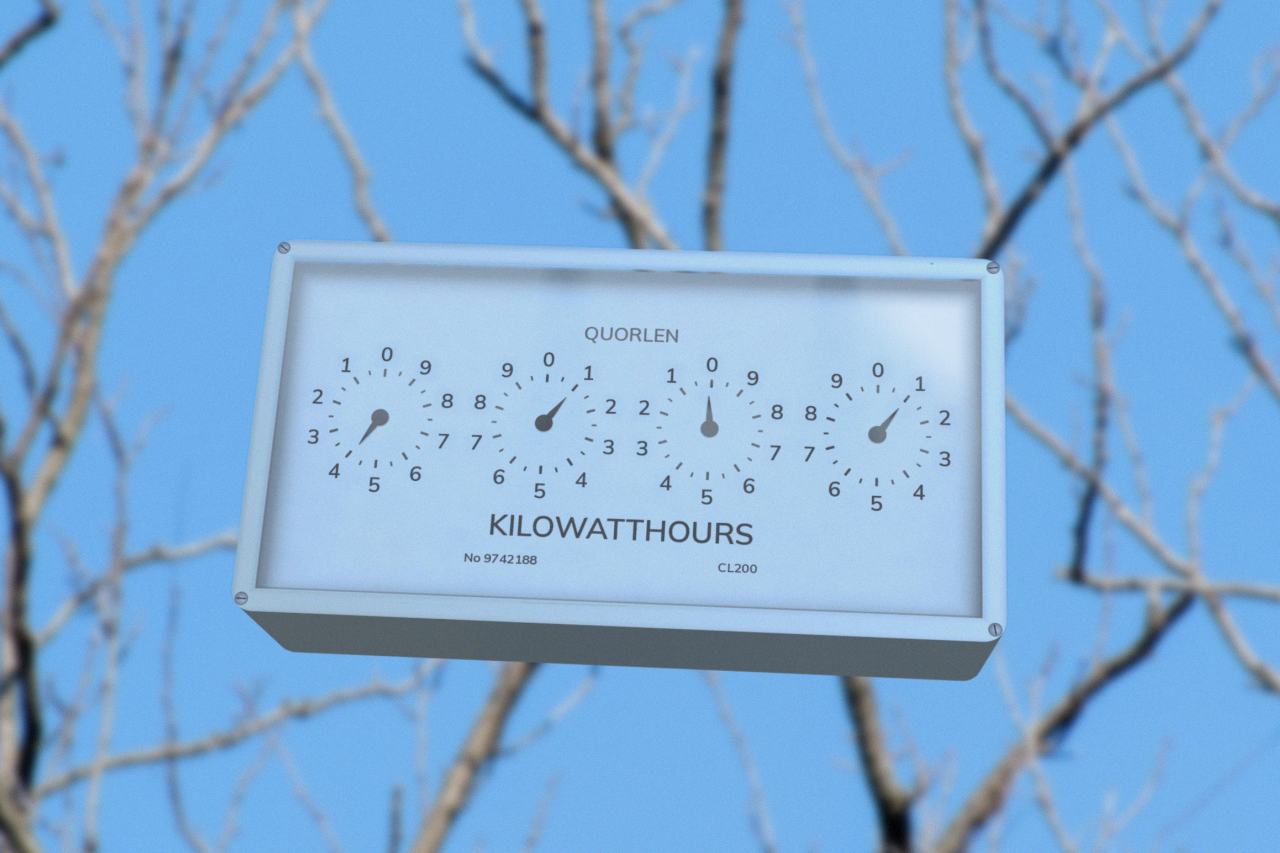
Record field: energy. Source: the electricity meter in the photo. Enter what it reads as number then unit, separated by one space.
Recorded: 4101 kWh
